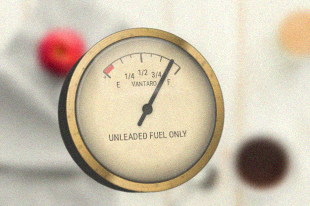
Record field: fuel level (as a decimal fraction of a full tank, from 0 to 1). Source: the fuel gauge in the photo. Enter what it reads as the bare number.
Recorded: 0.875
